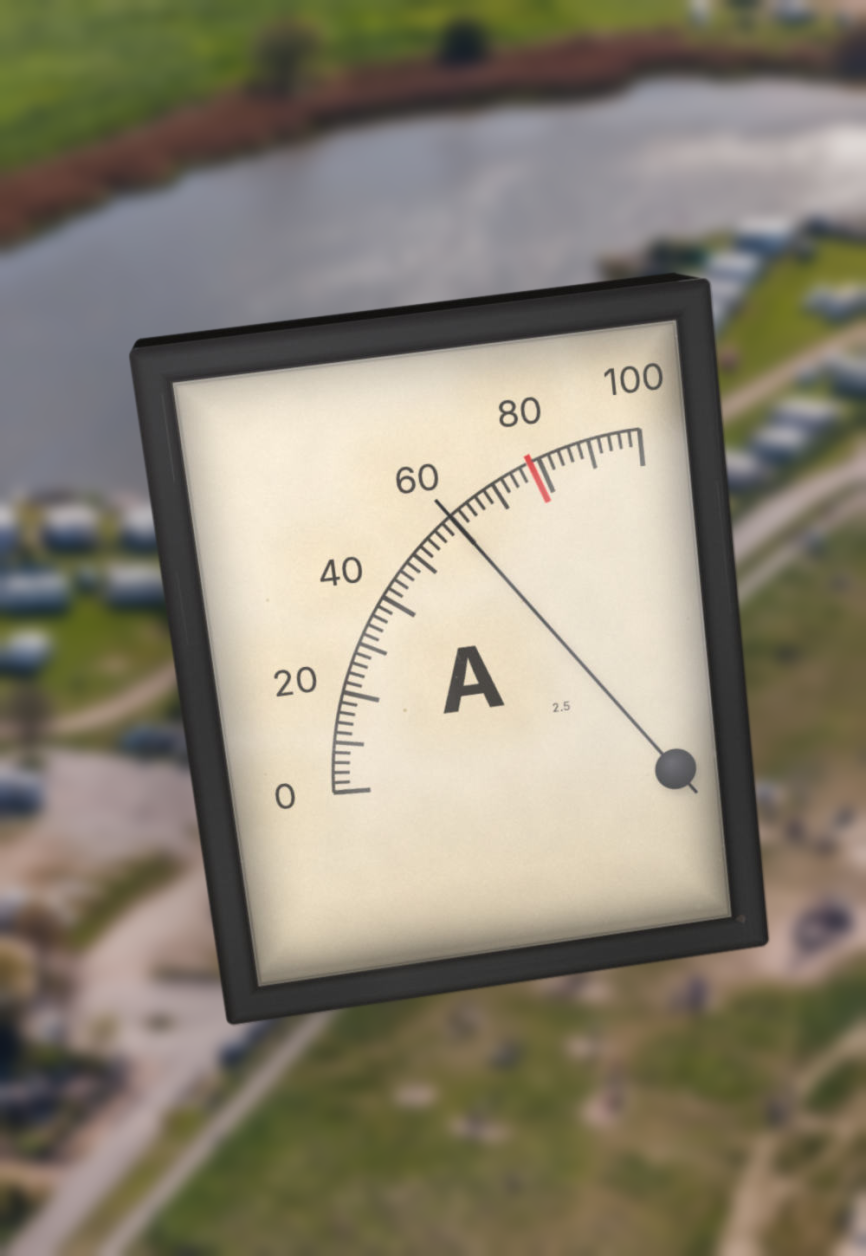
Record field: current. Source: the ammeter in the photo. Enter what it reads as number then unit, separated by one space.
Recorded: 60 A
